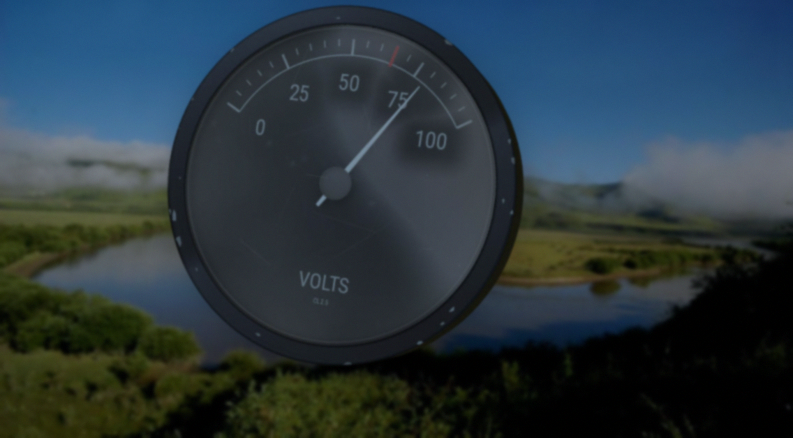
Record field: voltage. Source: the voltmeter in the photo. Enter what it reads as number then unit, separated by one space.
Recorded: 80 V
